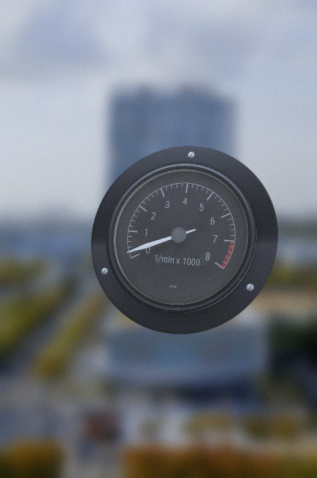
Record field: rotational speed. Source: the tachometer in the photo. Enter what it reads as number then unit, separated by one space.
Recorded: 200 rpm
